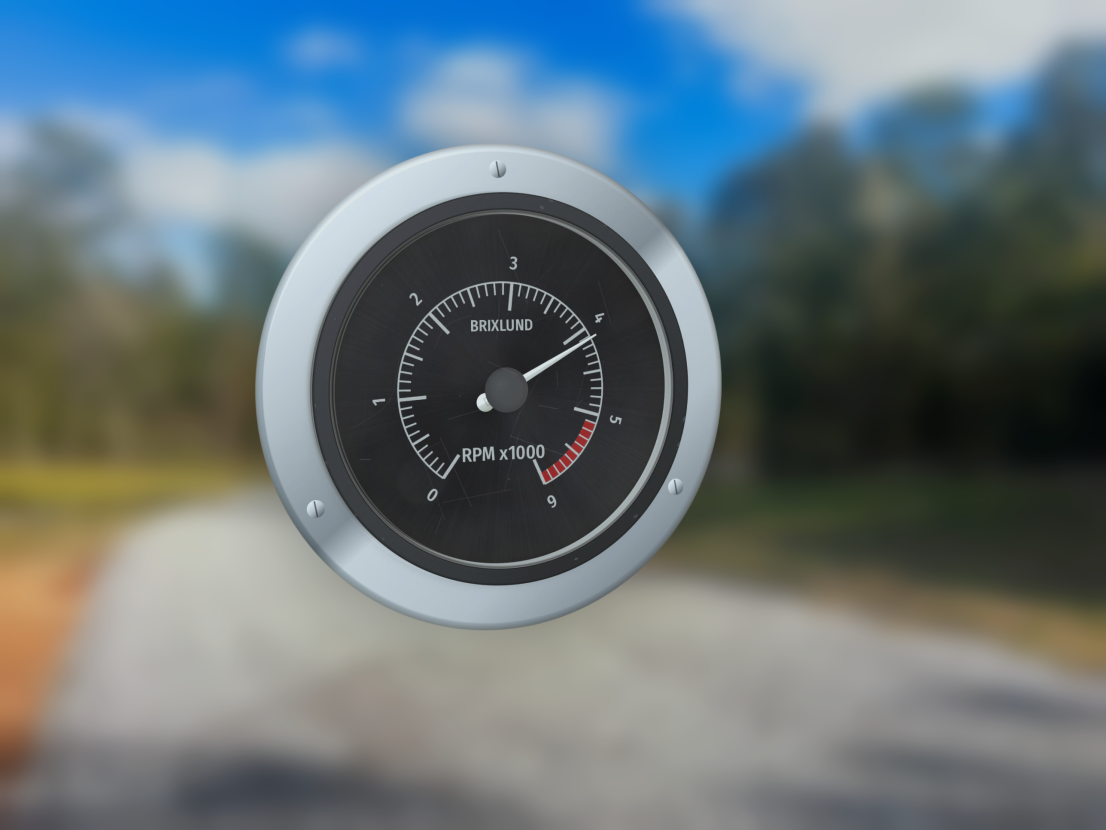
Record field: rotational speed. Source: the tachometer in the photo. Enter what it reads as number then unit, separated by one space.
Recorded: 4100 rpm
